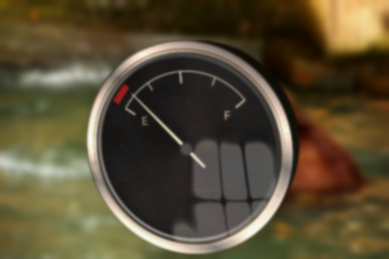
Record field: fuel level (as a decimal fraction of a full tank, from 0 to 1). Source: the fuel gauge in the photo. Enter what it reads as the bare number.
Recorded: 0.125
